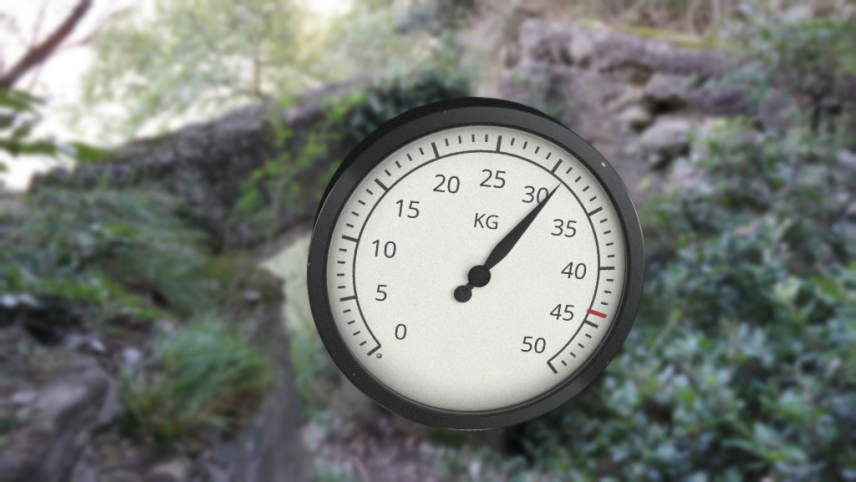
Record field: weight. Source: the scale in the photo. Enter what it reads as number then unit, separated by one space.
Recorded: 31 kg
